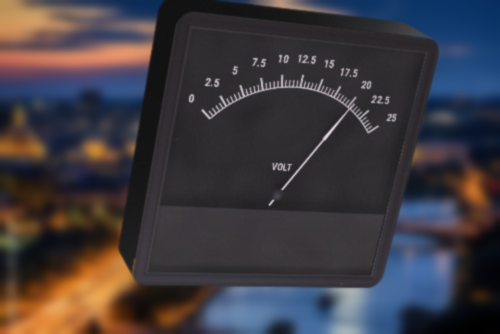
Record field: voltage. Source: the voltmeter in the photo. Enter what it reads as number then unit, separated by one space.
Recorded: 20 V
